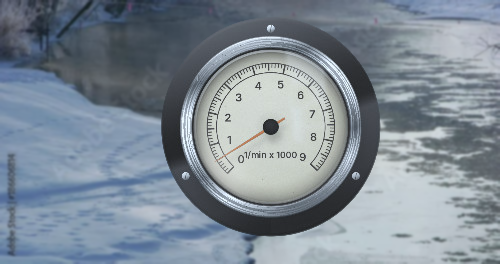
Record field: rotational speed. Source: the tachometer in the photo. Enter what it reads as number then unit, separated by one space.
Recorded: 500 rpm
